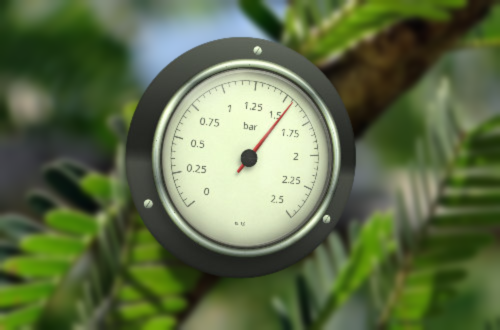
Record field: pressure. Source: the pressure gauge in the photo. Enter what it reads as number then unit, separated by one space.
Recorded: 1.55 bar
